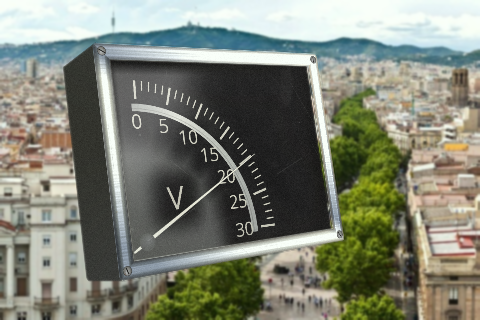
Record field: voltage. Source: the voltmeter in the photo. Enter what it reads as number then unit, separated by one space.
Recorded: 20 V
